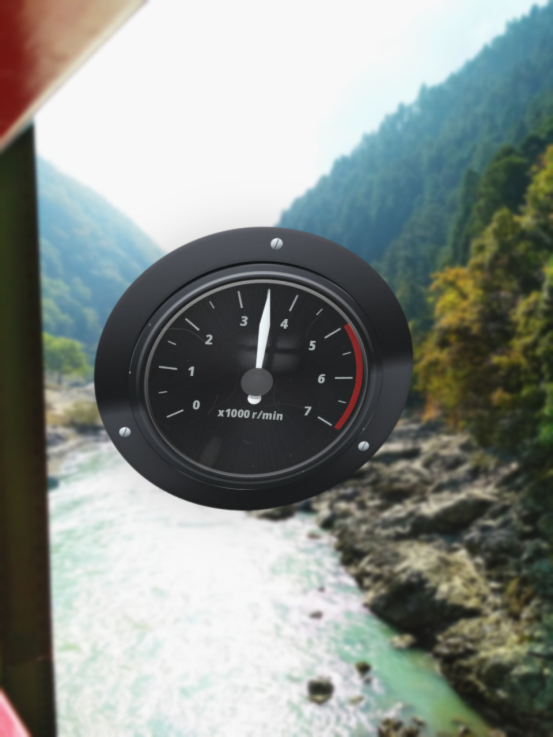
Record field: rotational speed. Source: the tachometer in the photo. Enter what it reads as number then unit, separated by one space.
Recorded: 3500 rpm
